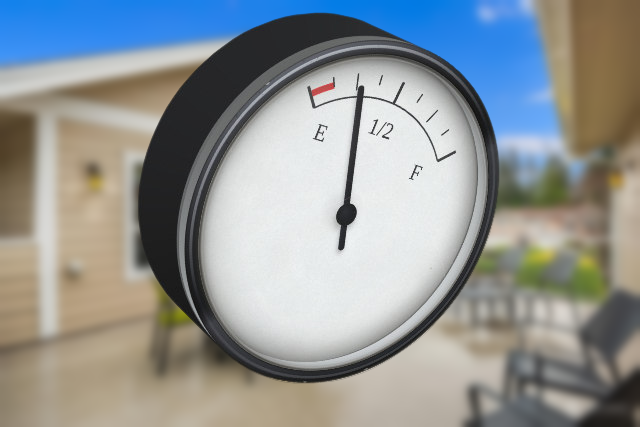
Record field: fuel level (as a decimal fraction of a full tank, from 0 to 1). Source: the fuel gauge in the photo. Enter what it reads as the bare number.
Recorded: 0.25
